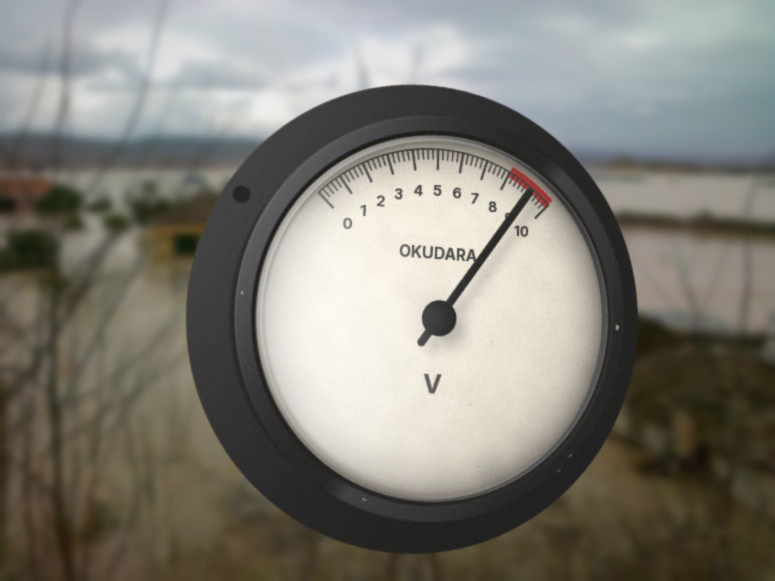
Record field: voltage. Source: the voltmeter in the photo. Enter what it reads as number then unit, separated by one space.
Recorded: 9 V
